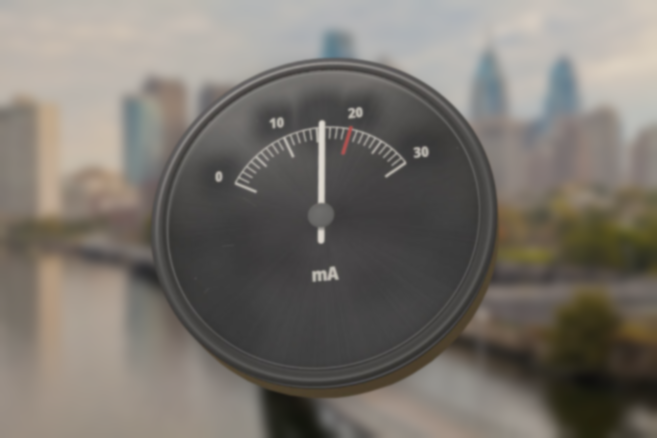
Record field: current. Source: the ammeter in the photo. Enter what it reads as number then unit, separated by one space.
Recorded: 16 mA
